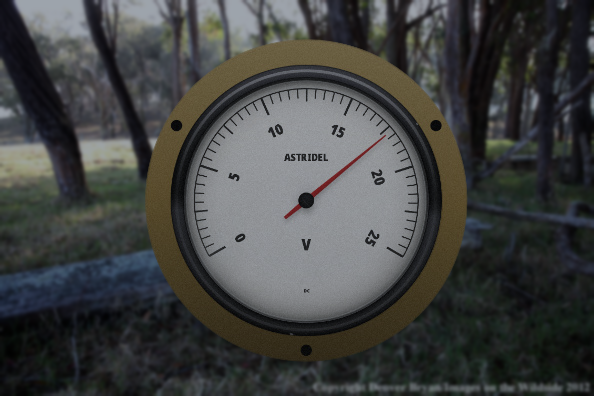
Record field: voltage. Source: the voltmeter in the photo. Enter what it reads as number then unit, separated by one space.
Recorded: 17.75 V
